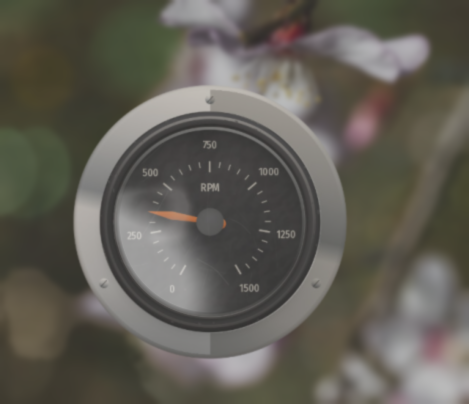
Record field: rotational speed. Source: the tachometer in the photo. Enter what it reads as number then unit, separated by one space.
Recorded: 350 rpm
